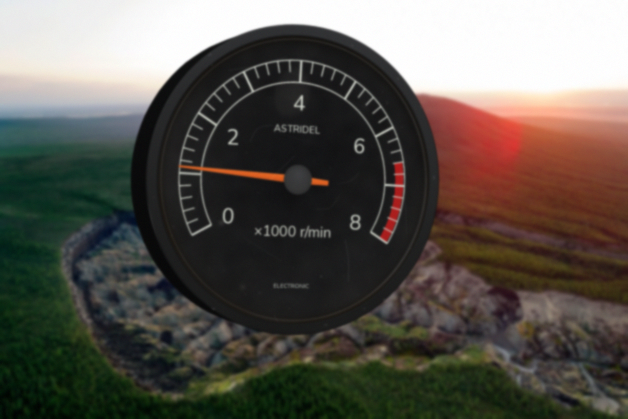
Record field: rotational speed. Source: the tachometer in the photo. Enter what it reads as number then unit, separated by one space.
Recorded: 1100 rpm
